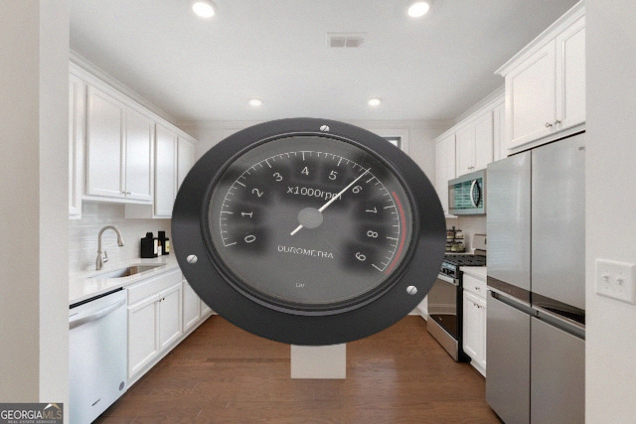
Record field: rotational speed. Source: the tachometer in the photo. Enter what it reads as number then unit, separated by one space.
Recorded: 5800 rpm
